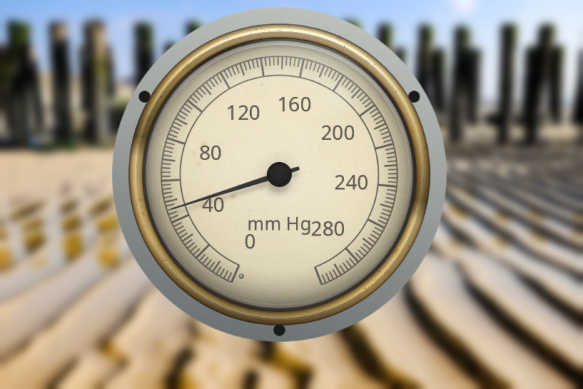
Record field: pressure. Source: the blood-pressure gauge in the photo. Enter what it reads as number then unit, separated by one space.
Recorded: 46 mmHg
